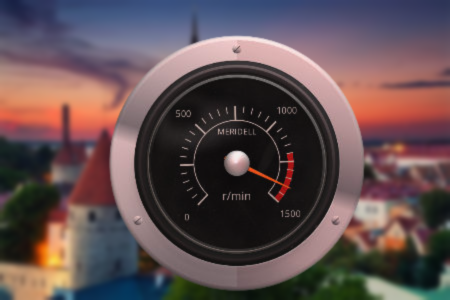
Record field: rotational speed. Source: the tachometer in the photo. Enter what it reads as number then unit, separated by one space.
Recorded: 1400 rpm
